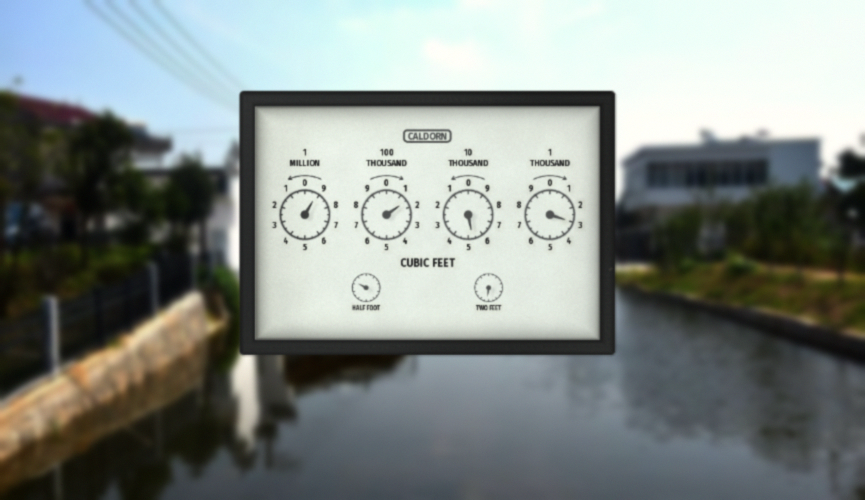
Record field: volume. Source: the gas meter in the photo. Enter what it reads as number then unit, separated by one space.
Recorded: 915300 ft³
